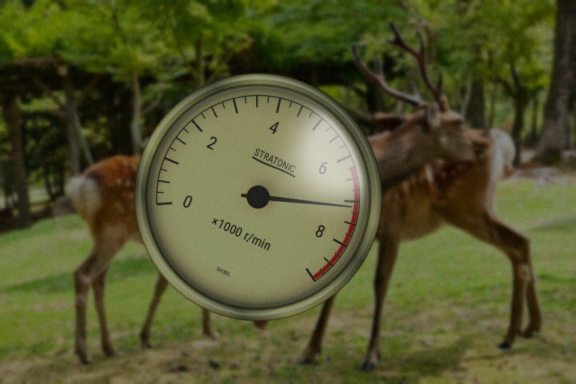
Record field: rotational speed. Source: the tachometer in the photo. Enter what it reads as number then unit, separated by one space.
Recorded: 7125 rpm
